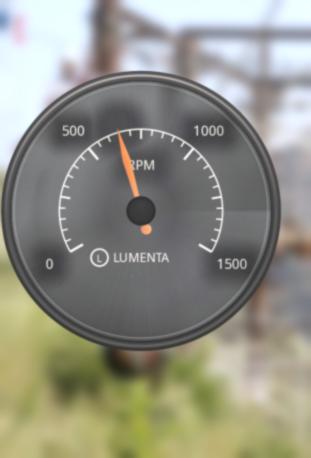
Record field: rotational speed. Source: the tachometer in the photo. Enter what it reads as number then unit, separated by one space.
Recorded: 650 rpm
